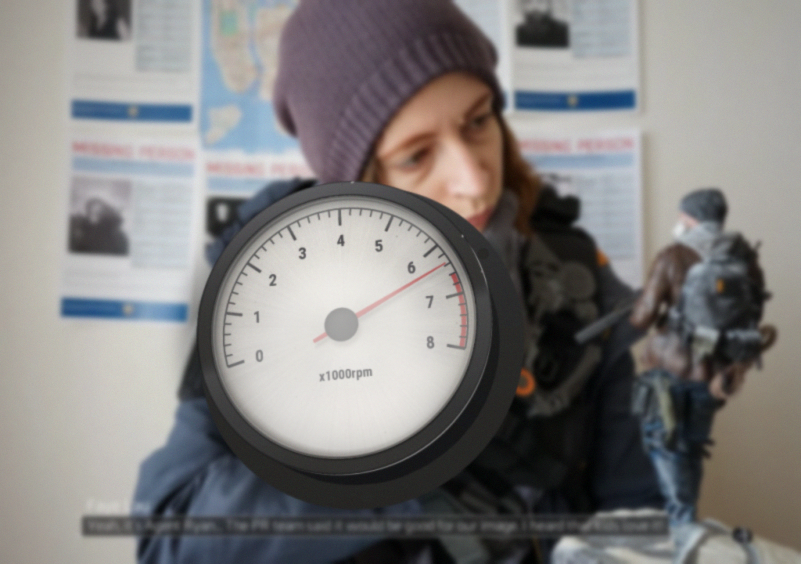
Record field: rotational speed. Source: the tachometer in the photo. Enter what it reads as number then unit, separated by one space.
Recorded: 6400 rpm
